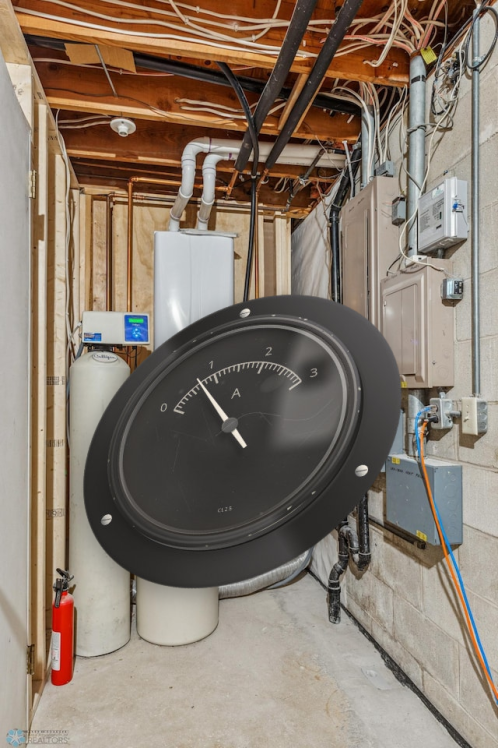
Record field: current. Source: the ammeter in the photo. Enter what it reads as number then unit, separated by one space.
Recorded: 0.7 A
